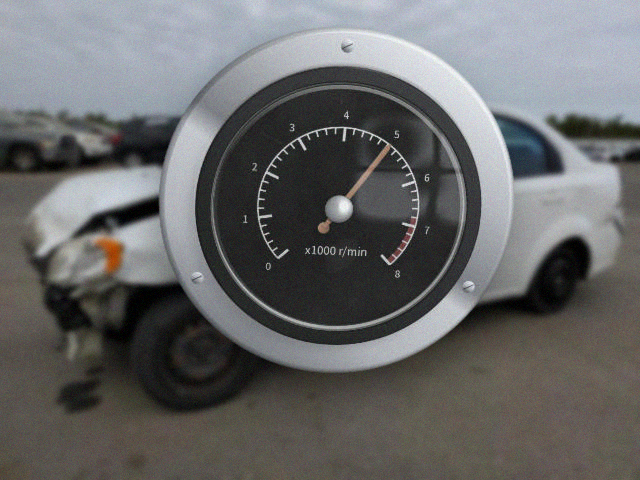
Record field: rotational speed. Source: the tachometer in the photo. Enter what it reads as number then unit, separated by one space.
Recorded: 5000 rpm
